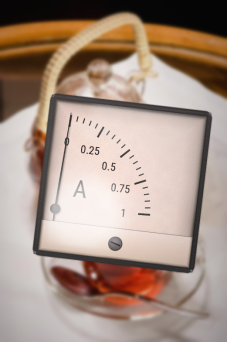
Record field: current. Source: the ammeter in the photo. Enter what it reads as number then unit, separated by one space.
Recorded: 0 A
